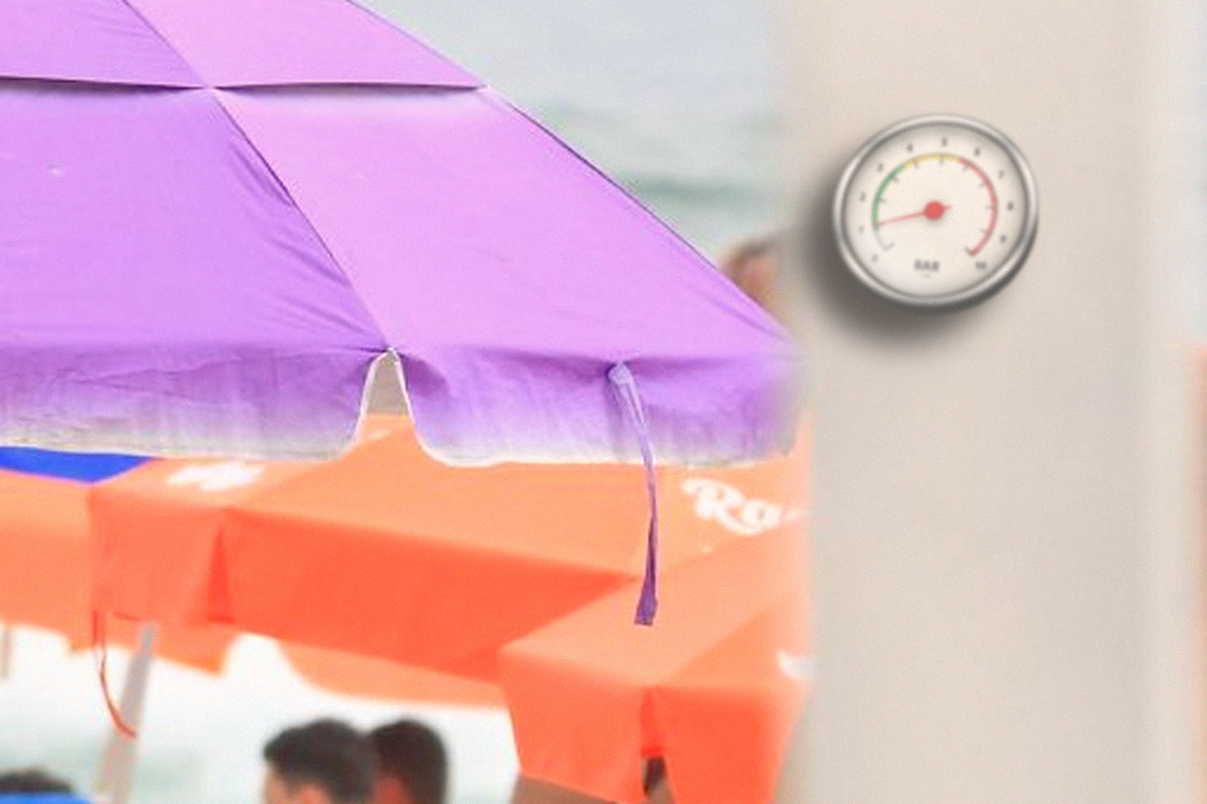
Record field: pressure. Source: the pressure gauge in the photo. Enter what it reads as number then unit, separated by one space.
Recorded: 1 bar
